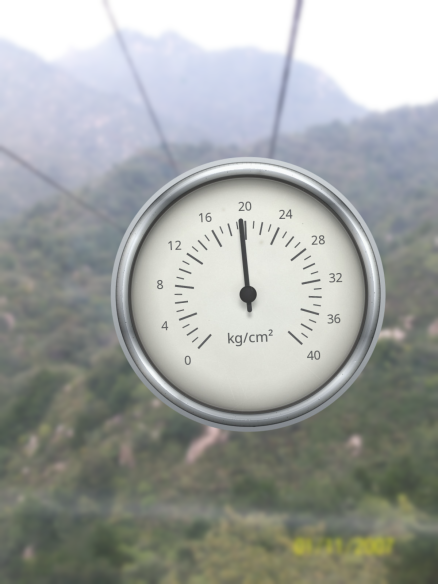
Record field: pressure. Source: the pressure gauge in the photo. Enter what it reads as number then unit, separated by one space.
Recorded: 19.5 kg/cm²
